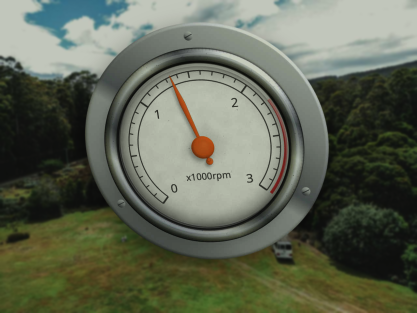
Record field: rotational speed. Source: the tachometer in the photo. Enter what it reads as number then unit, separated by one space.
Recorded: 1350 rpm
